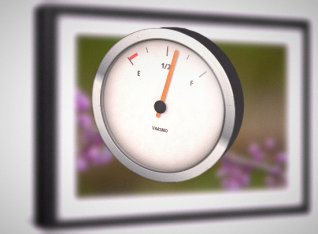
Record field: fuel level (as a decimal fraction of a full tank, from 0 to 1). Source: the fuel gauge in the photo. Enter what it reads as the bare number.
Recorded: 0.625
